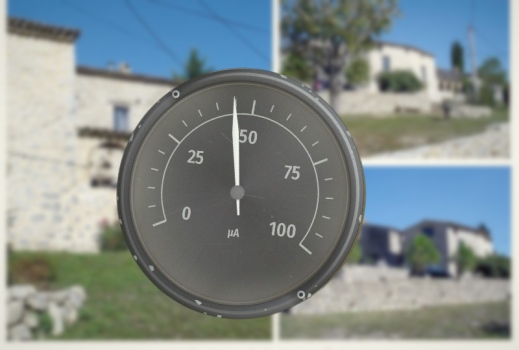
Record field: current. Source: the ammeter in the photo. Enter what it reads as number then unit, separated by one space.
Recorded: 45 µA
